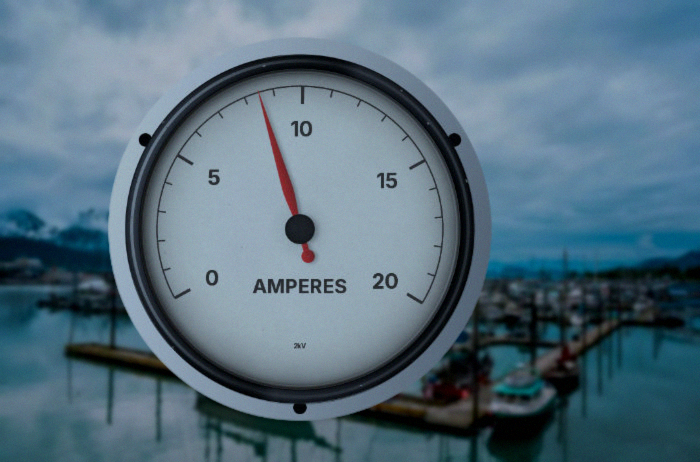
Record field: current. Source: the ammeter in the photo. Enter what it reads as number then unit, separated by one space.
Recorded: 8.5 A
